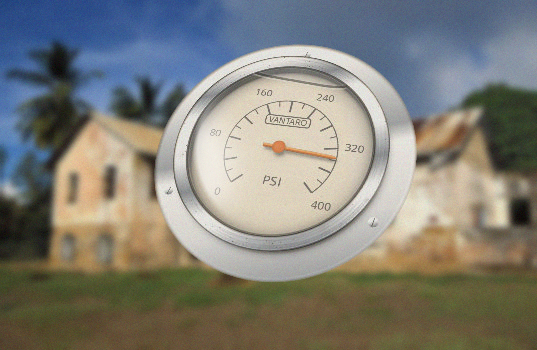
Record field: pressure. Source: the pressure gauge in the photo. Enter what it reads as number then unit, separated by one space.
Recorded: 340 psi
